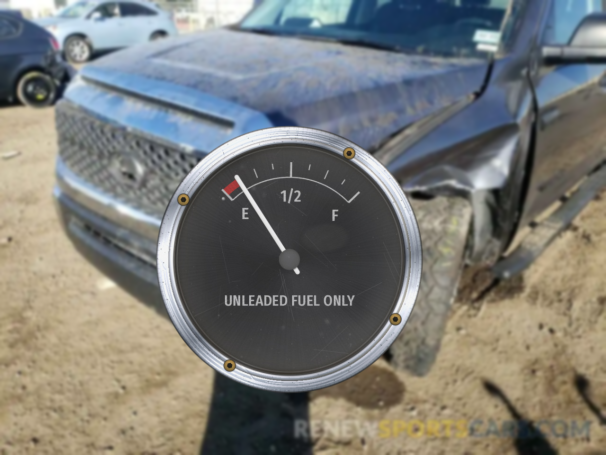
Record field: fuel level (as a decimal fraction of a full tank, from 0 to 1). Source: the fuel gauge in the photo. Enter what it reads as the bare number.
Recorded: 0.125
